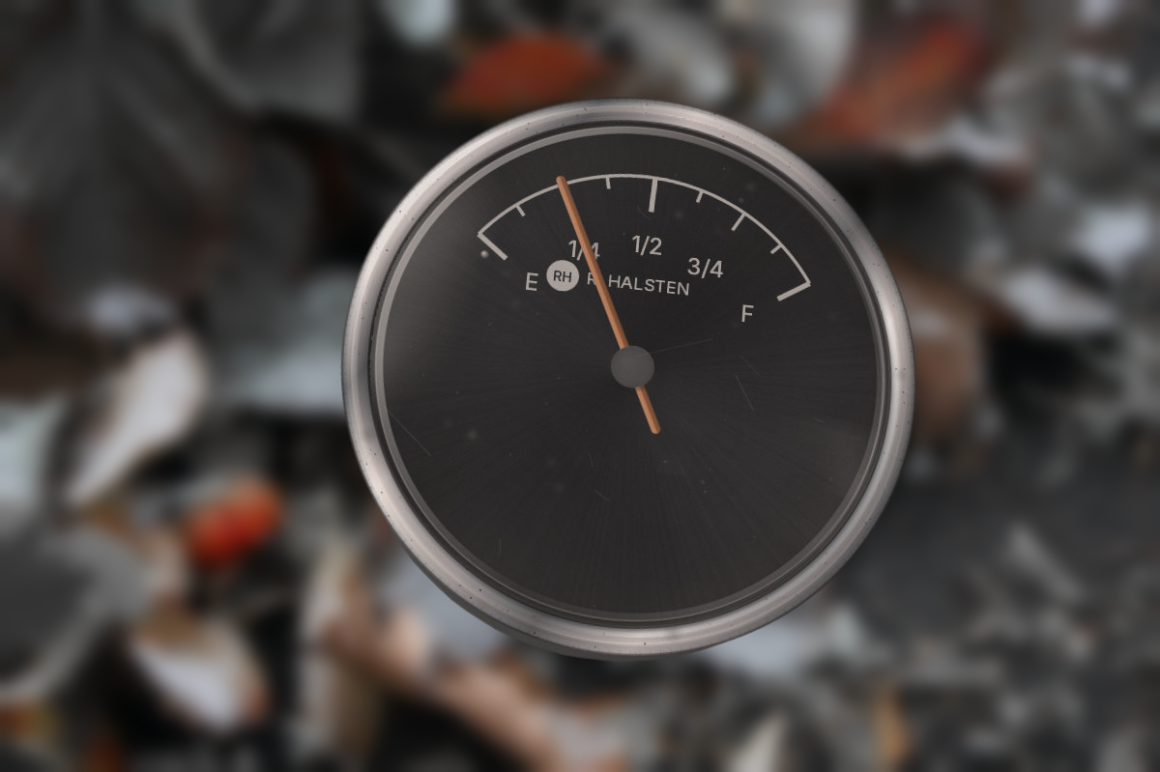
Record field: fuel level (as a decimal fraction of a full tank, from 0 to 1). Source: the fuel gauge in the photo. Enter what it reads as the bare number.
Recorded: 0.25
